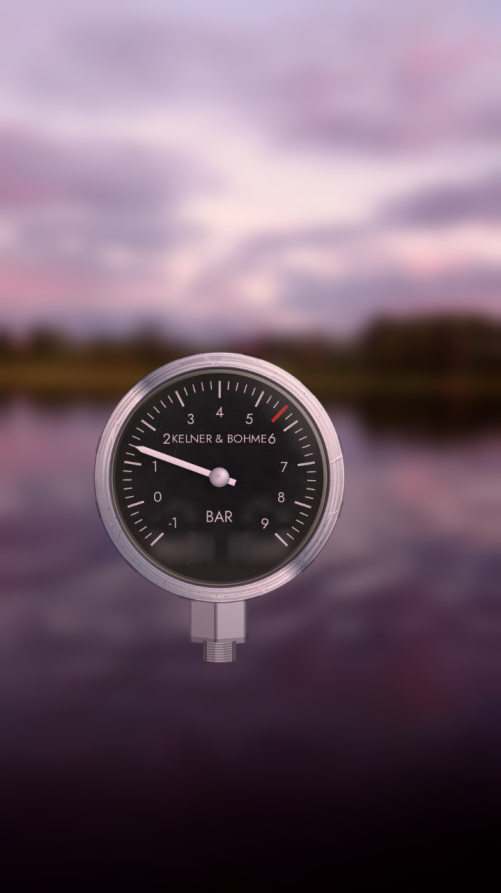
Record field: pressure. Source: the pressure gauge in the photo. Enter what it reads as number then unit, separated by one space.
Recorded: 1.4 bar
